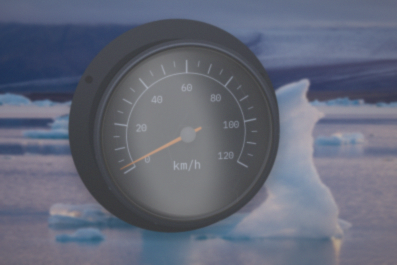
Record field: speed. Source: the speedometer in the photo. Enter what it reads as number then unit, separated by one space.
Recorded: 2.5 km/h
